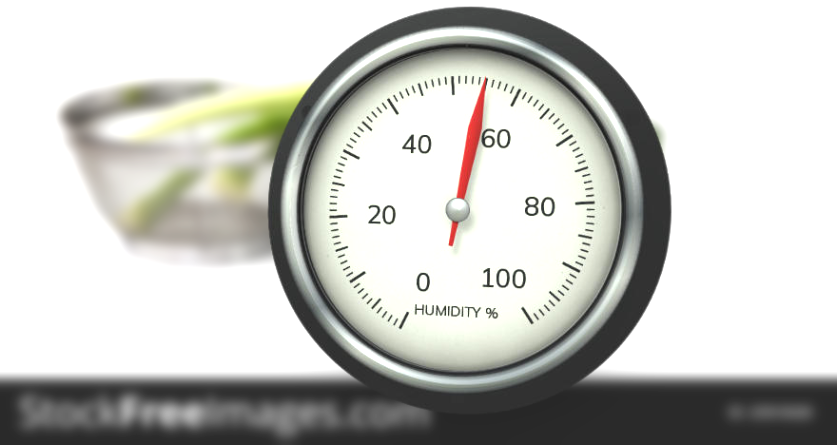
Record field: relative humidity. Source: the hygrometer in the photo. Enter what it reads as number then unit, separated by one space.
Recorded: 55 %
